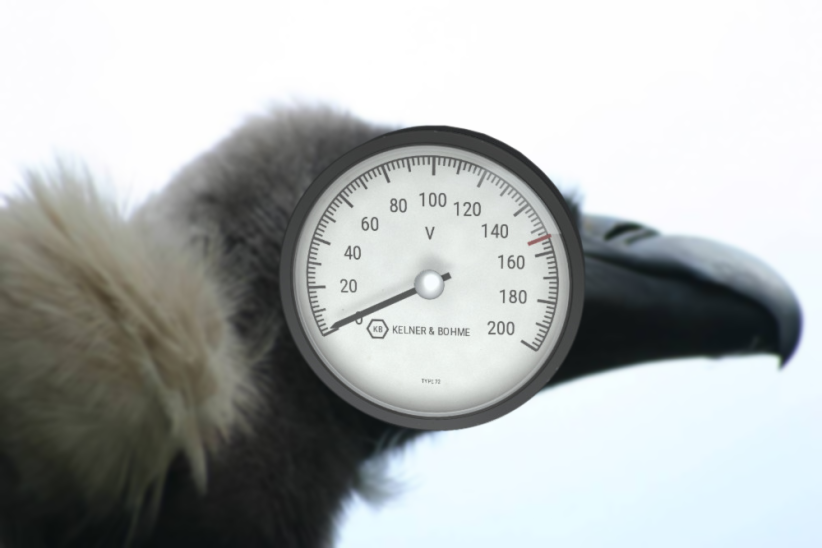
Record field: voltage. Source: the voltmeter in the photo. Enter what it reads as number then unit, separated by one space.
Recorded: 2 V
